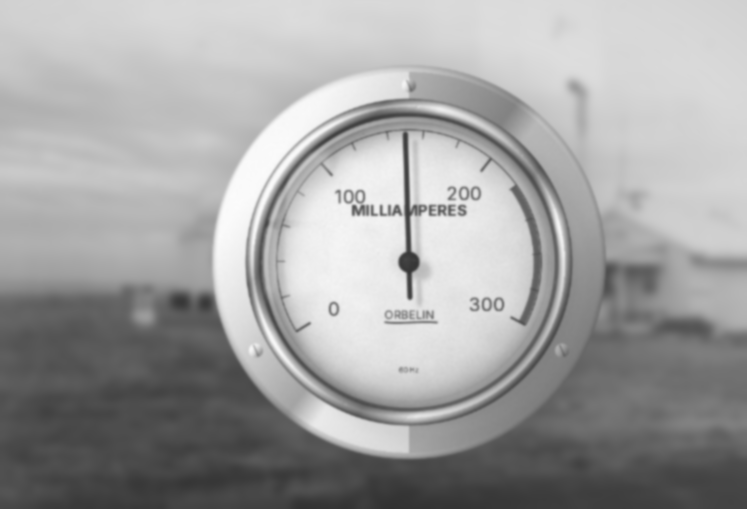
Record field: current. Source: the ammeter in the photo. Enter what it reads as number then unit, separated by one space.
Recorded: 150 mA
